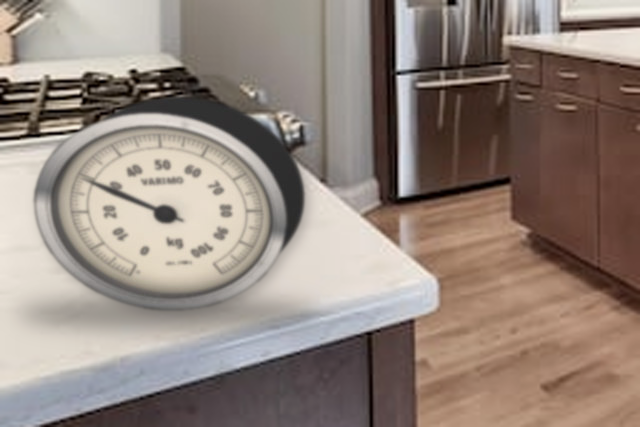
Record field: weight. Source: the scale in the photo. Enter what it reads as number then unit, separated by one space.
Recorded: 30 kg
